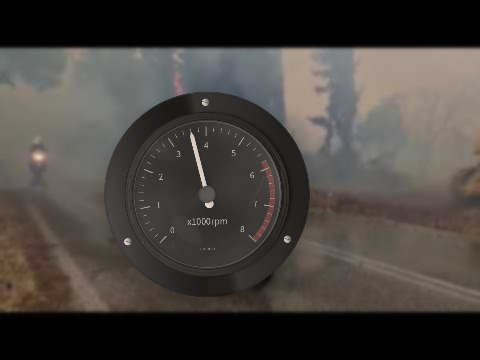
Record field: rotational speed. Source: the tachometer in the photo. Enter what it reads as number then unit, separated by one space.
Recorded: 3600 rpm
